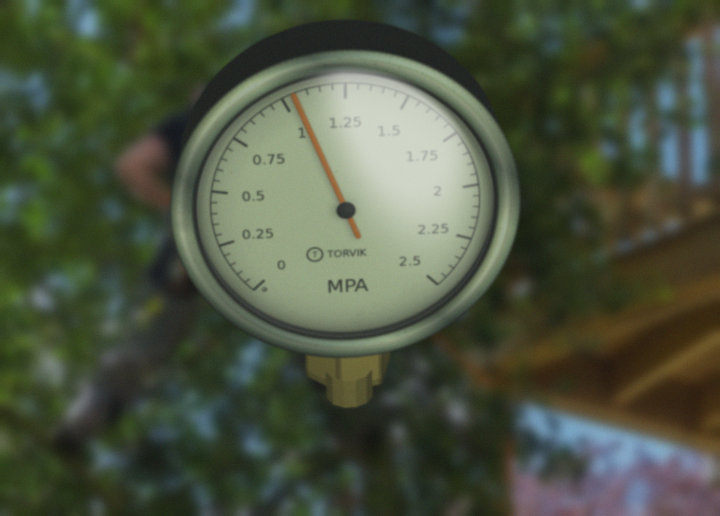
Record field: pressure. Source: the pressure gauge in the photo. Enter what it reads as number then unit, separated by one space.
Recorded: 1.05 MPa
